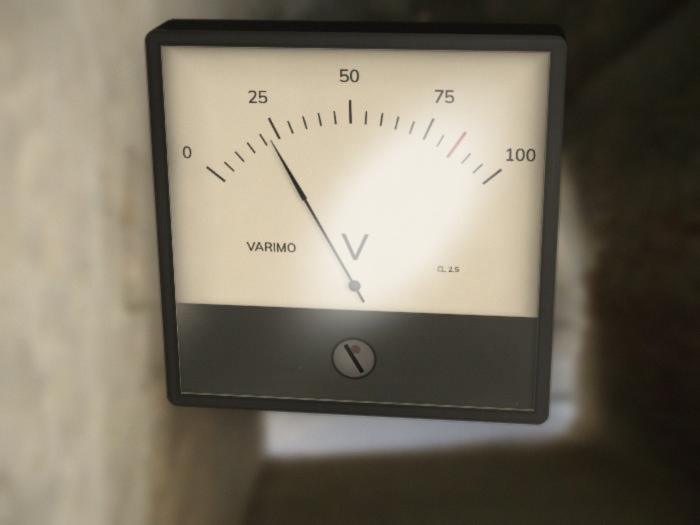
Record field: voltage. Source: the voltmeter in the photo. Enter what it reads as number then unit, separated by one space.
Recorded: 22.5 V
